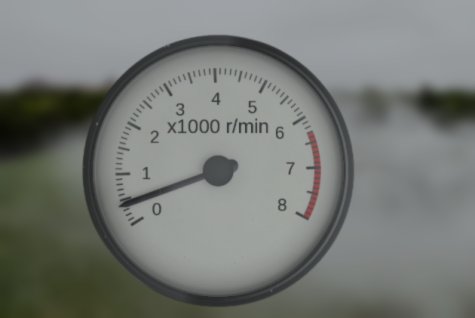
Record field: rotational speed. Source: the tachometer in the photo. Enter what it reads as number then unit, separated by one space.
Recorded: 400 rpm
